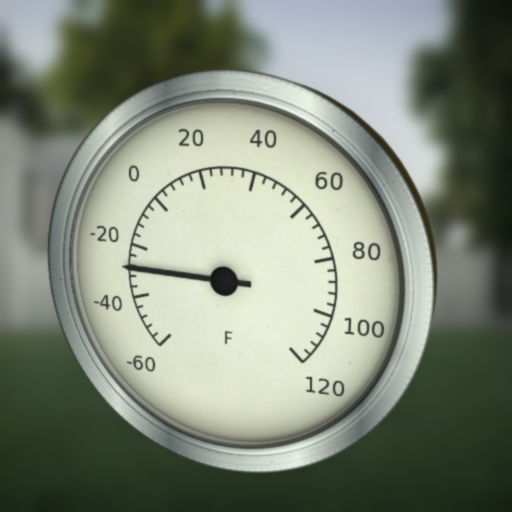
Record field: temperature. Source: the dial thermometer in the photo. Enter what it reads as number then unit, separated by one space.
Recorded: -28 °F
